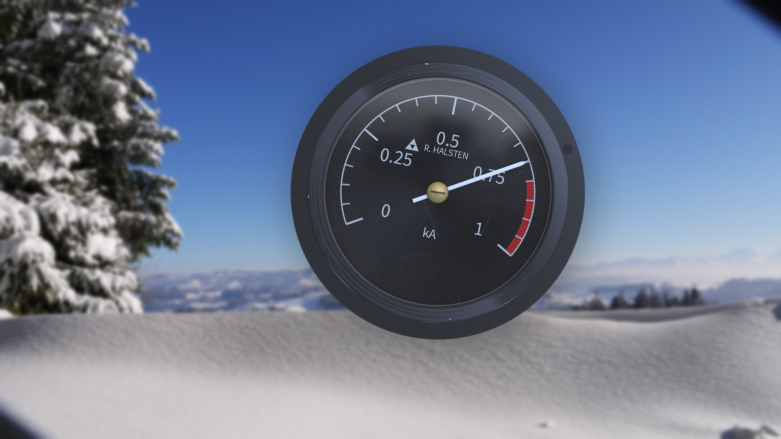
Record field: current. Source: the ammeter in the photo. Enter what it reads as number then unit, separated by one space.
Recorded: 0.75 kA
